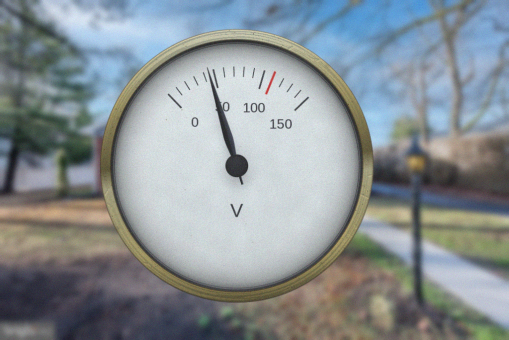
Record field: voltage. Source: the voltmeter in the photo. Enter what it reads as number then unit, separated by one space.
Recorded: 45 V
